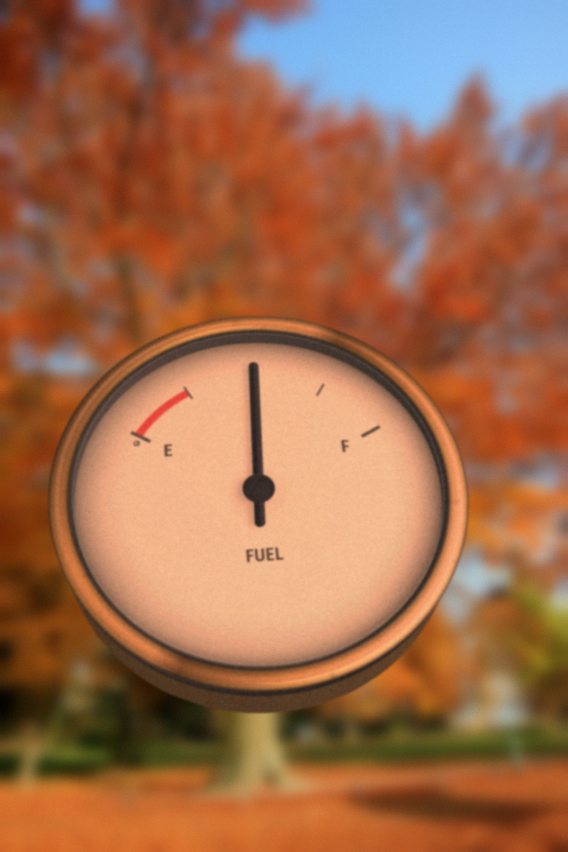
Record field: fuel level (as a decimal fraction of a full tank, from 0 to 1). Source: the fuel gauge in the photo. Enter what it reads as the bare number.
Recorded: 0.5
